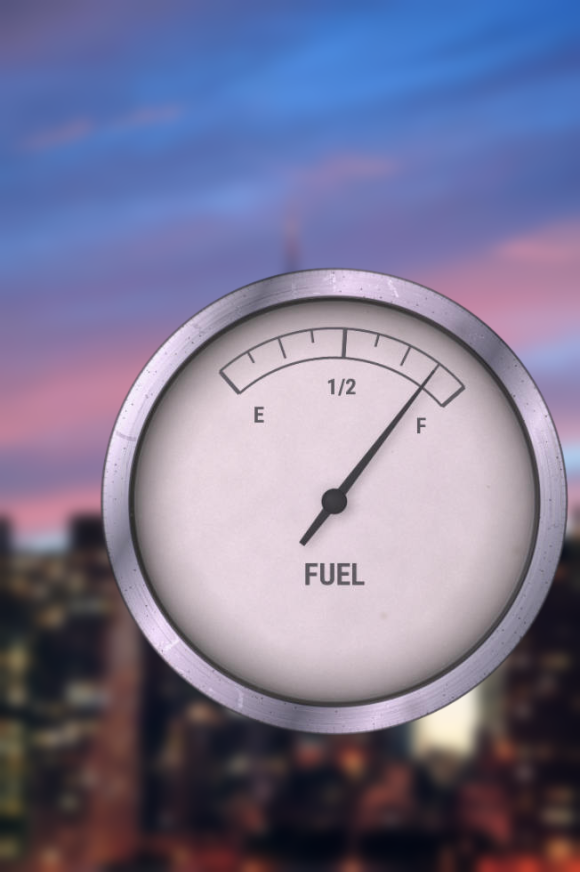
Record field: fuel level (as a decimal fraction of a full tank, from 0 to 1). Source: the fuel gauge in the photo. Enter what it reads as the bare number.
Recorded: 0.875
